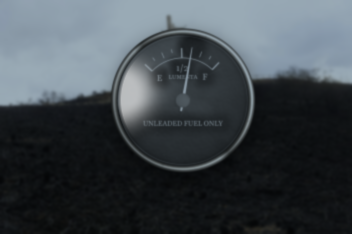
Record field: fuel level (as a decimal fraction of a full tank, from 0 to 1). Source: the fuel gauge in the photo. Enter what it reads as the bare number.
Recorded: 0.625
